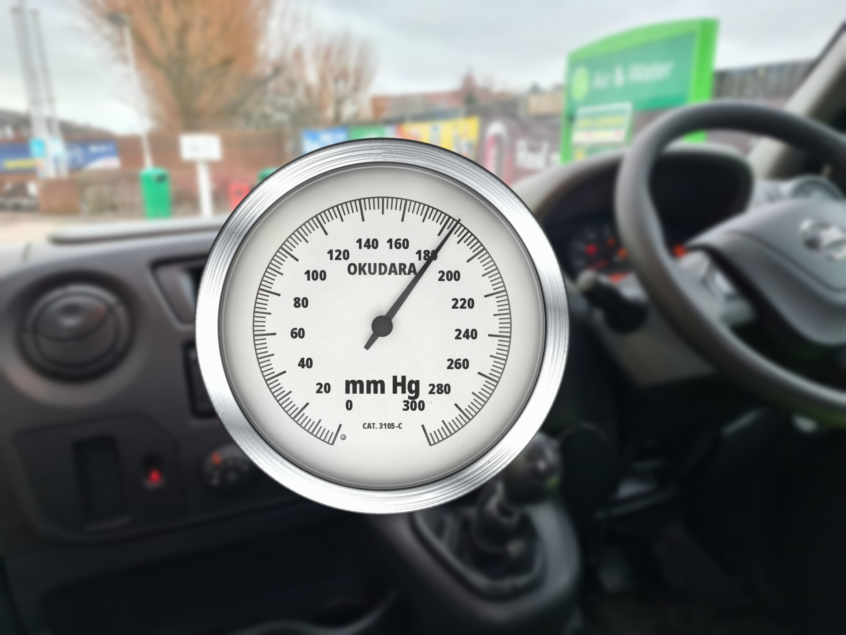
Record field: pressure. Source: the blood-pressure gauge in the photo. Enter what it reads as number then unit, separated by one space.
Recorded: 184 mmHg
